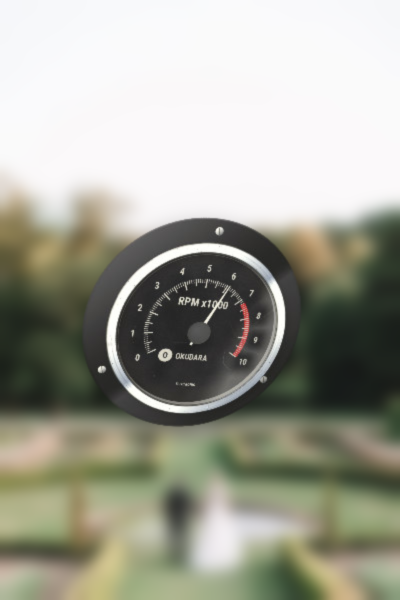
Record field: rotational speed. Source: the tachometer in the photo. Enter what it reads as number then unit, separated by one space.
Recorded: 6000 rpm
